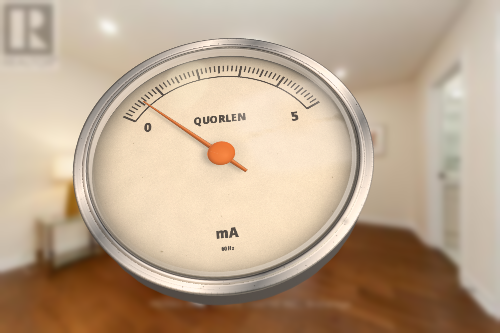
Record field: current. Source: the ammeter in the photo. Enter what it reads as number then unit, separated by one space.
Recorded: 0.5 mA
